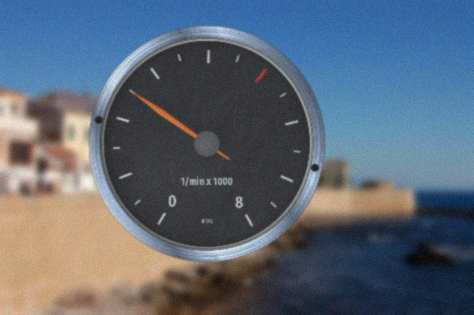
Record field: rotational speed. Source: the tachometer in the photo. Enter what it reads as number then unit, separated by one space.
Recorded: 2500 rpm
